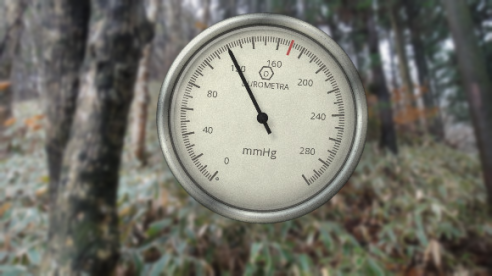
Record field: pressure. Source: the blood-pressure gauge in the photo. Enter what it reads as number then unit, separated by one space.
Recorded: 120 mmHg
